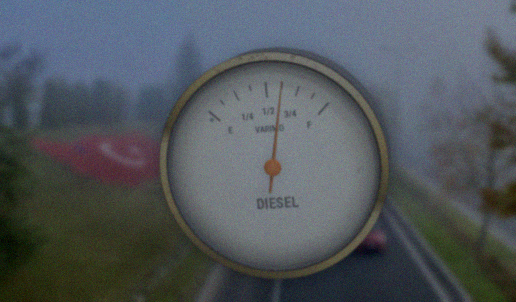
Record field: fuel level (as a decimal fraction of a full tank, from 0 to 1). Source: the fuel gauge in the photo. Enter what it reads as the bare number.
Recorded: 0.625
